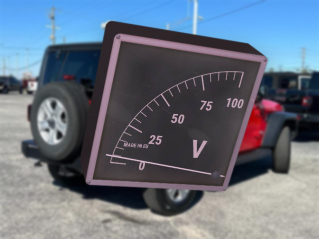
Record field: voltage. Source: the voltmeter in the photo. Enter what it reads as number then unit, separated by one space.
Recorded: 5 V
